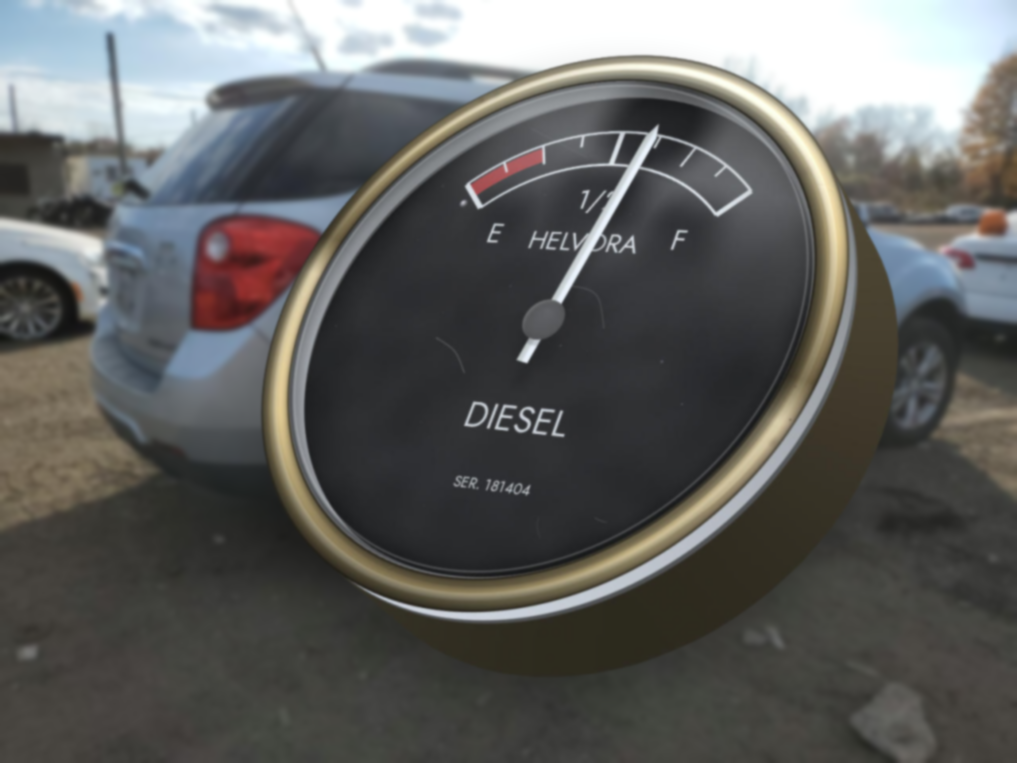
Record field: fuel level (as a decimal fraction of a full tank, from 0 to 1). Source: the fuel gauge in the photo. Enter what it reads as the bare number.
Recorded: 0.625
